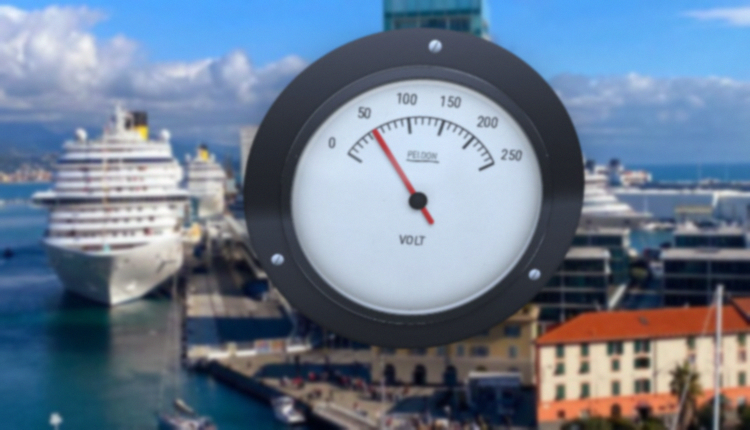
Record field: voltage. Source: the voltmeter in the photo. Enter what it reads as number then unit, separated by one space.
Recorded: 50 V
